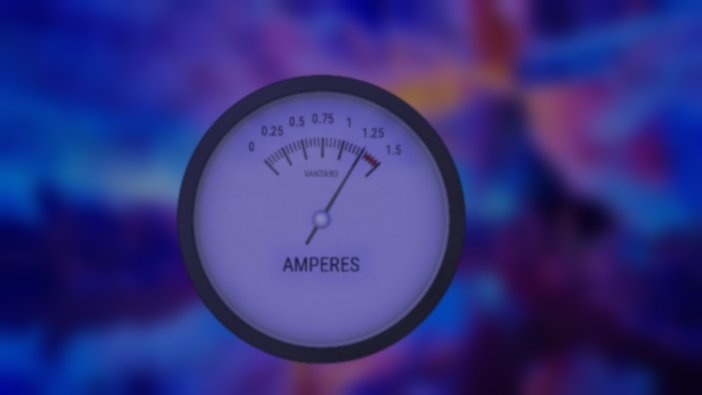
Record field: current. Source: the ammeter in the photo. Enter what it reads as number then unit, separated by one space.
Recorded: 1.25 A
